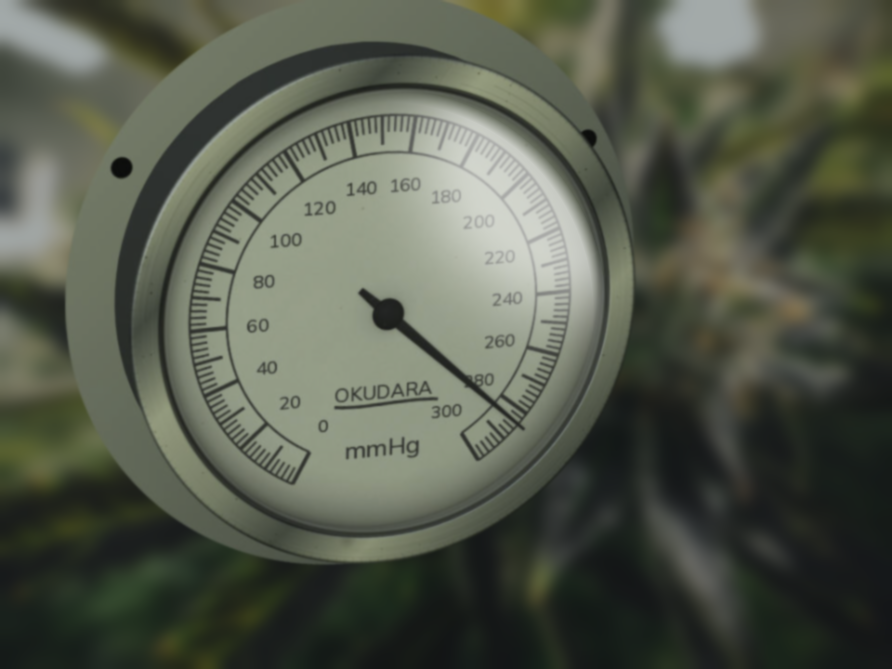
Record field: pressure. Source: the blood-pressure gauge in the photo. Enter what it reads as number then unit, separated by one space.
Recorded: 284 mmHg
